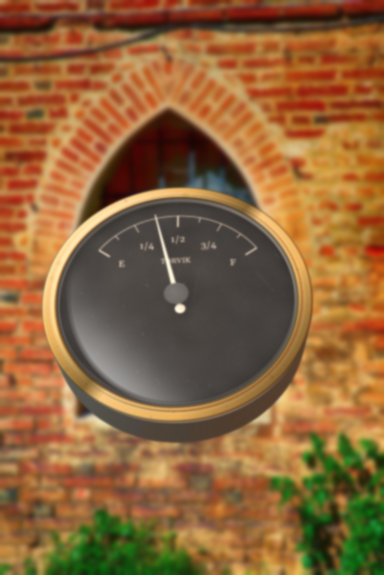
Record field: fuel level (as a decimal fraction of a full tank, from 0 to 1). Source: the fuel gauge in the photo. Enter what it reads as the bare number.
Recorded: 0.375
